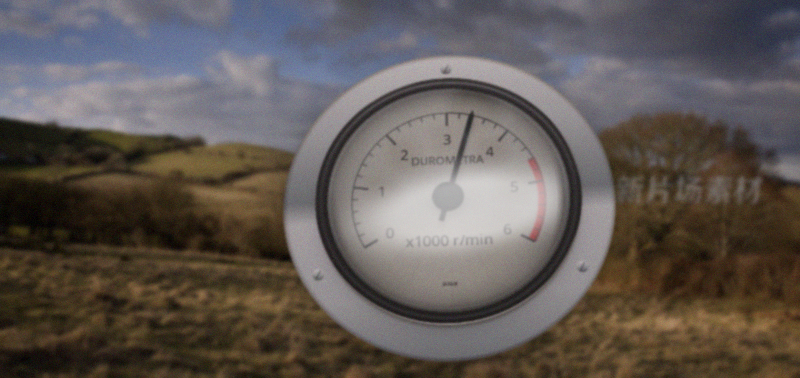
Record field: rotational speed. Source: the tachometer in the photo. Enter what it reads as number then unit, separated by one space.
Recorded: 3400 rpm
